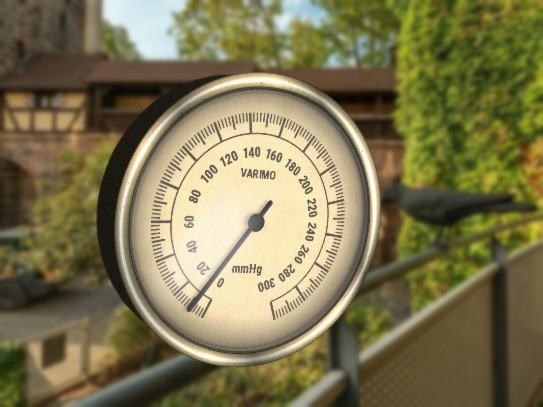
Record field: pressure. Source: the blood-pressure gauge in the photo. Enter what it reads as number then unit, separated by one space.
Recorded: 10 mmHg
